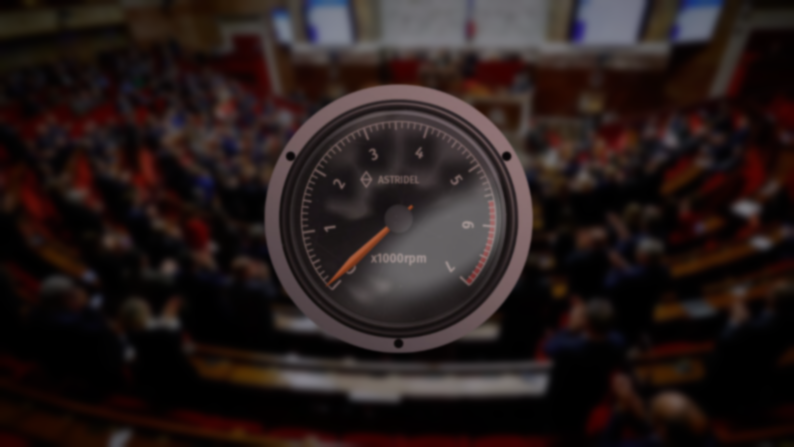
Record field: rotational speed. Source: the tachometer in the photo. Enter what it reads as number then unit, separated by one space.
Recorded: 100 rpm
